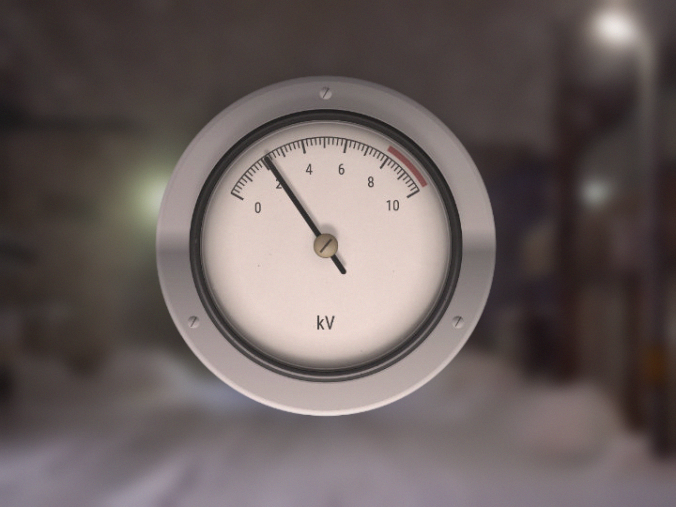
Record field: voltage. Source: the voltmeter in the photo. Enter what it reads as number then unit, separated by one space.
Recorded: 2.2 kV
